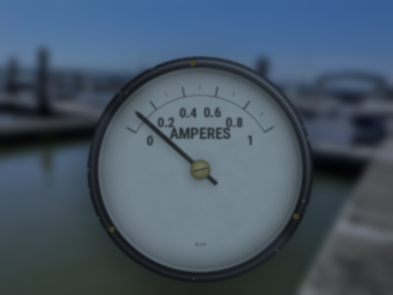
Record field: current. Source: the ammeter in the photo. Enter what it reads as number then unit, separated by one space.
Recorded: 0.1 A
